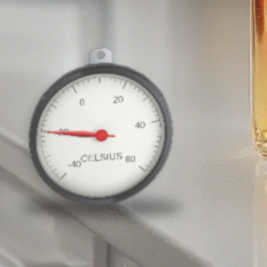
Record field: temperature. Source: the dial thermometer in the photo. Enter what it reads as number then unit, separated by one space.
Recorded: -20 °C
